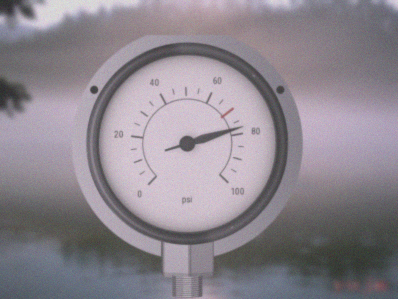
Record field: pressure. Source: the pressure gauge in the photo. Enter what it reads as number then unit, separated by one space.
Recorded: 77.5 psi
